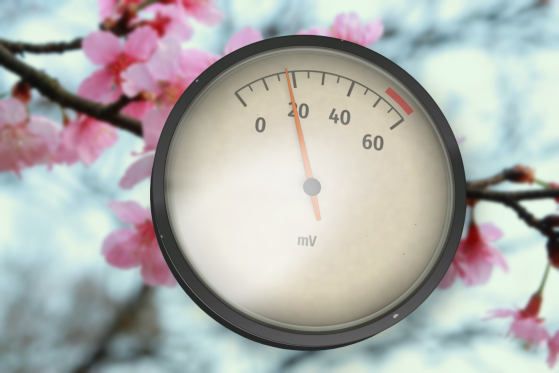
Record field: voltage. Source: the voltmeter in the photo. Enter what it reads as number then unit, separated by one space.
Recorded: 17.5 mV
